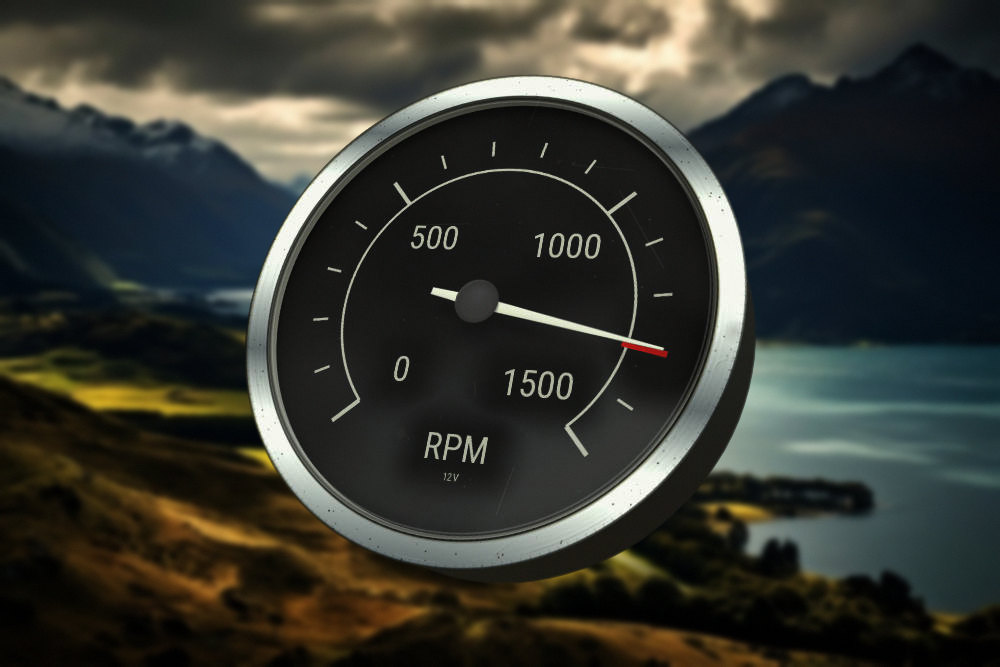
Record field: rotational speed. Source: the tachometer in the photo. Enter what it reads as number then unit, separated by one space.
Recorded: 1300 rpm
